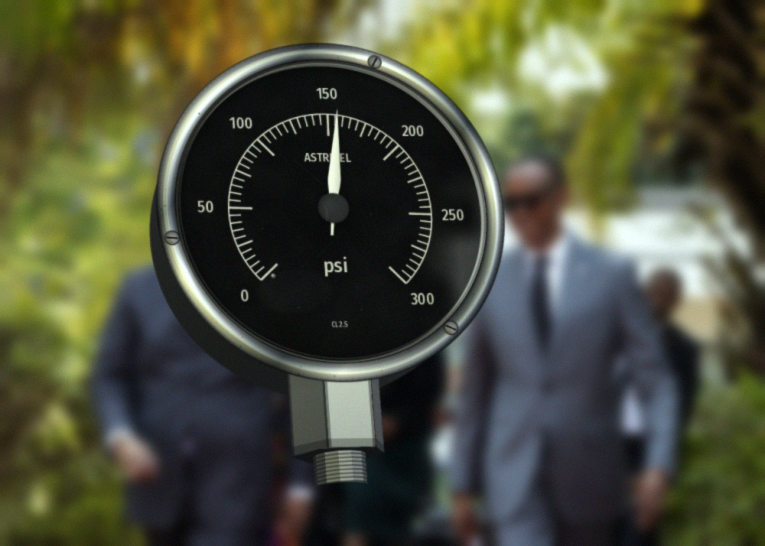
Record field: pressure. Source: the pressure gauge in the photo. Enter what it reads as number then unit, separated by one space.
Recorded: 155 psi
